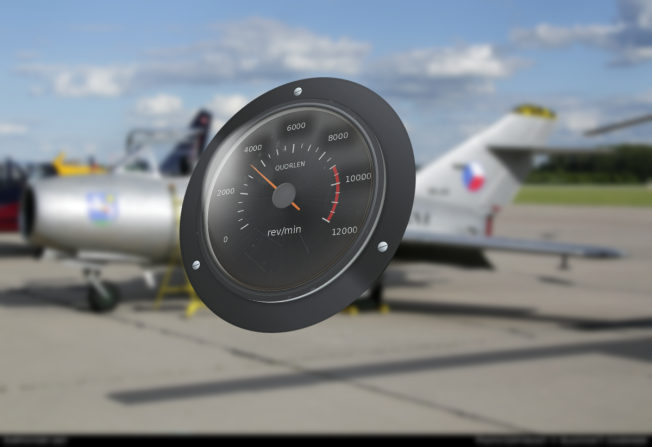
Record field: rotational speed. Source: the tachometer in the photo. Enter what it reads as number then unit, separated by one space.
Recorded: 3500 rpm
